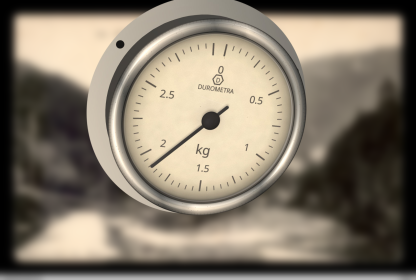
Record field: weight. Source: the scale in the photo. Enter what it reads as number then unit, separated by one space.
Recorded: 1.9 kg
